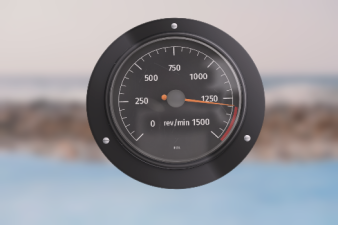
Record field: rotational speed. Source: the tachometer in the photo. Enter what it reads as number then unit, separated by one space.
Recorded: 1300 rpm
